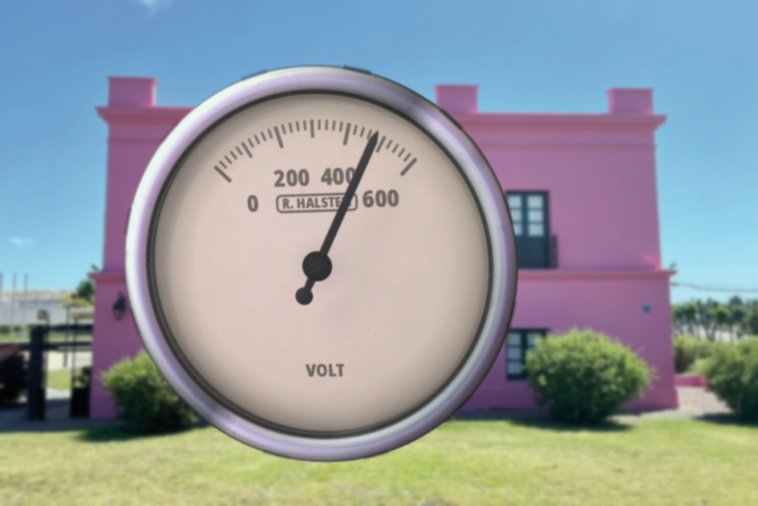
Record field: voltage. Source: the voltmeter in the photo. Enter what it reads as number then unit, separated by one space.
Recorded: 480 V
